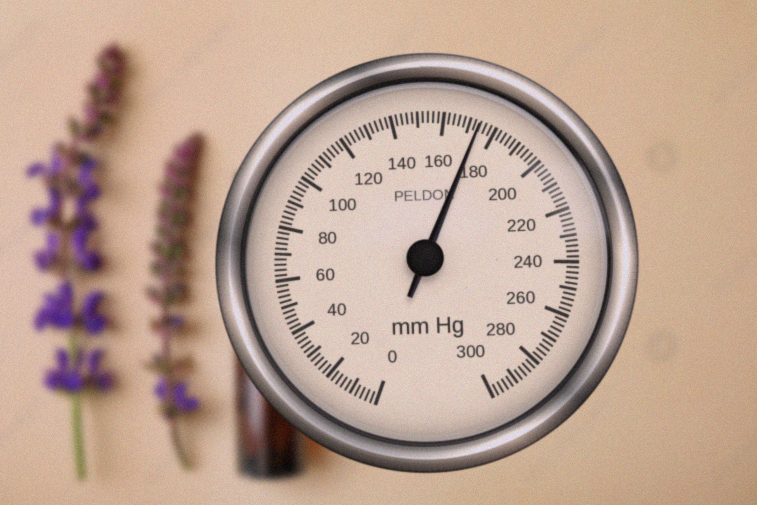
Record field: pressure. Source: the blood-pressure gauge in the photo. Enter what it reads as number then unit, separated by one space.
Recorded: 174 mmHg
